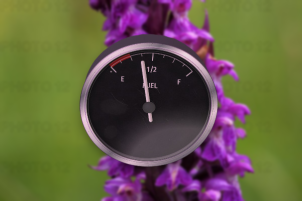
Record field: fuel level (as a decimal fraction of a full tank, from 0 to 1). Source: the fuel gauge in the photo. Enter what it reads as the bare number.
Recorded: 0.375
